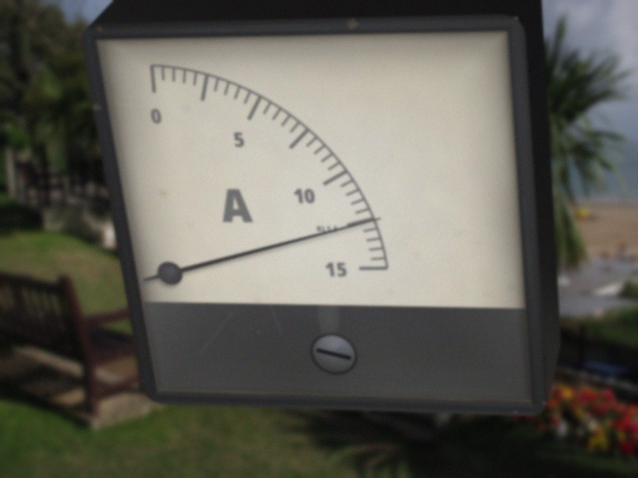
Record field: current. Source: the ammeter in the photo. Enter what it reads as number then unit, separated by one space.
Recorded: 12.5 A
